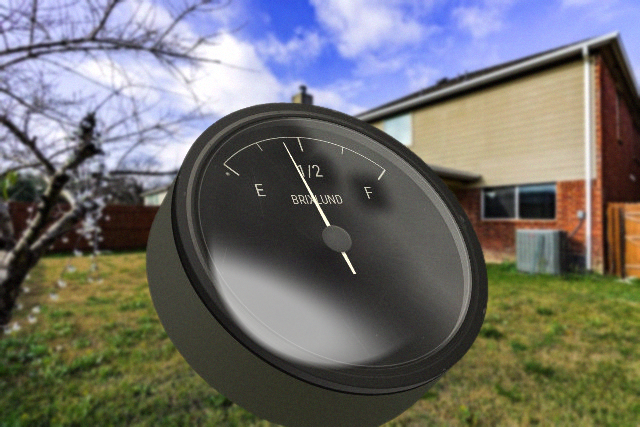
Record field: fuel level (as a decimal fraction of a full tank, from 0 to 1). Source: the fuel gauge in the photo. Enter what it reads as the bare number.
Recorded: 0.375
